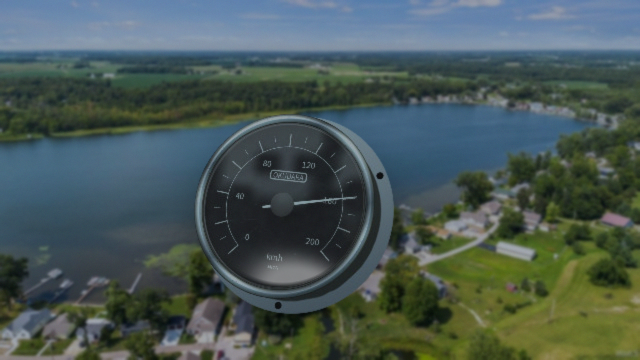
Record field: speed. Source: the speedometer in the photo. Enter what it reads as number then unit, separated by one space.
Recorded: 160 km/h
